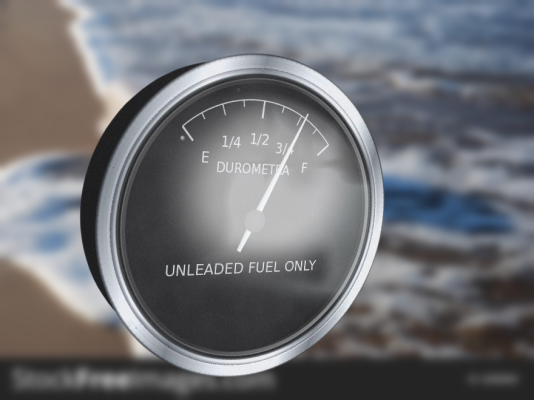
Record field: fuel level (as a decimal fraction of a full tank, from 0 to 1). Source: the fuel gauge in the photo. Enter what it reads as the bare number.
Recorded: 0.75
